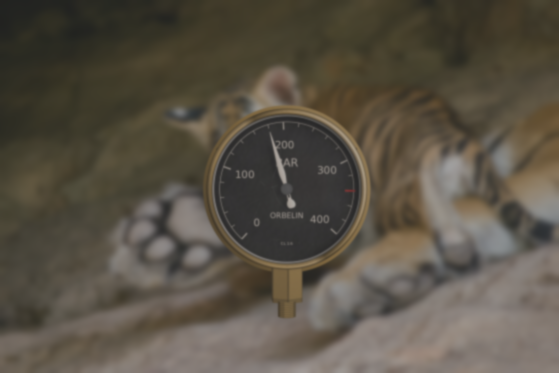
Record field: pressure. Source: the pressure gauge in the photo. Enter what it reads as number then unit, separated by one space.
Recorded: 180 bar
